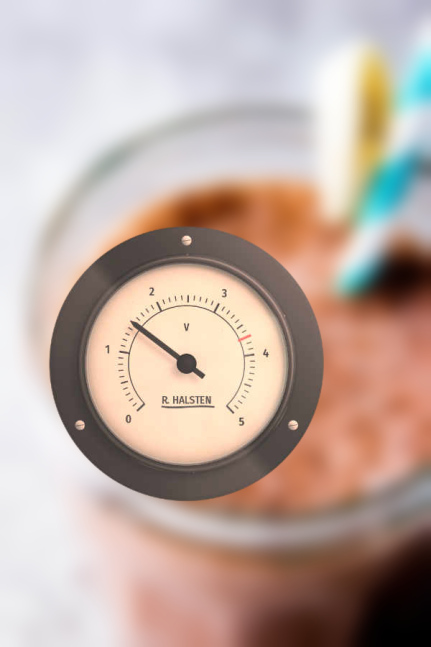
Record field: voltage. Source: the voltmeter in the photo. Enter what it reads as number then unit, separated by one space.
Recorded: 1.5 V
